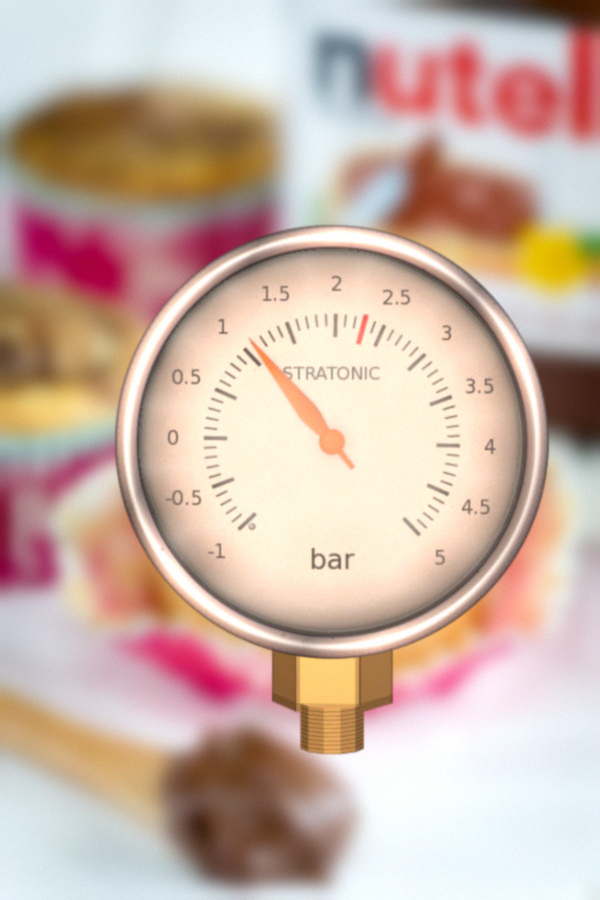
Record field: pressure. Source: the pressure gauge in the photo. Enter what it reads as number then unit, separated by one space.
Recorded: 1.1 bar
